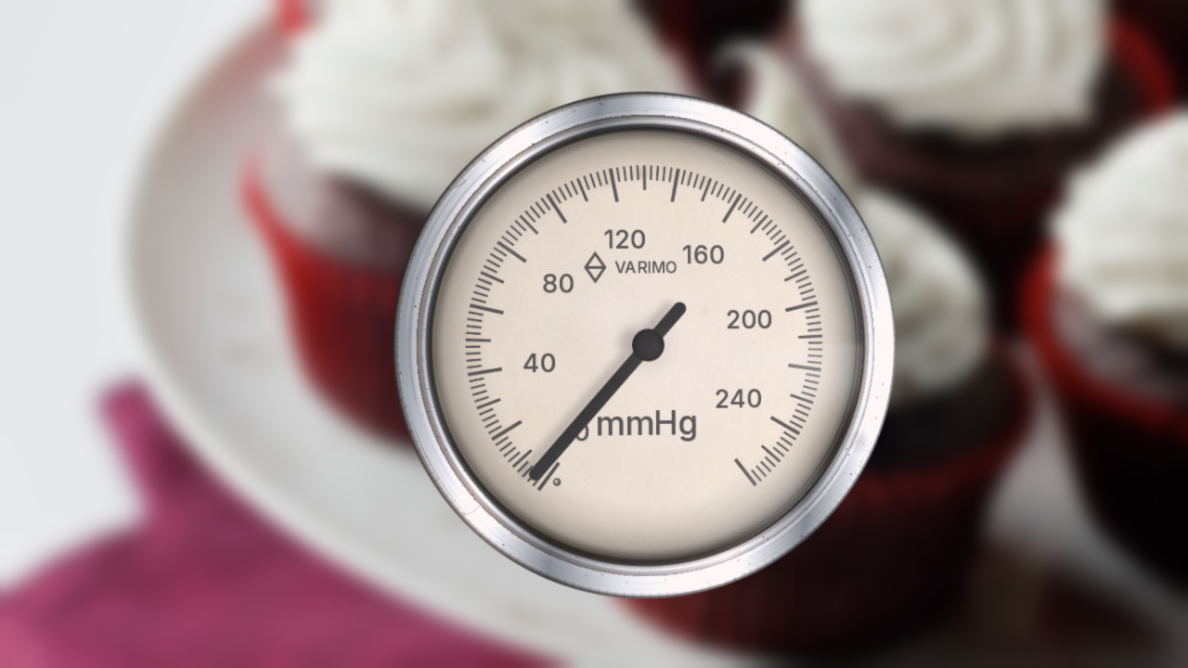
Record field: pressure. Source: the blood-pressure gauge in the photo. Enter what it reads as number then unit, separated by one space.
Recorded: 4 mmHg
